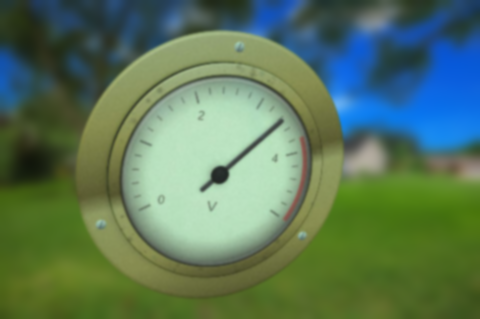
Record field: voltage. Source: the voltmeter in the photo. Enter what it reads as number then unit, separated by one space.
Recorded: 3.4 V
